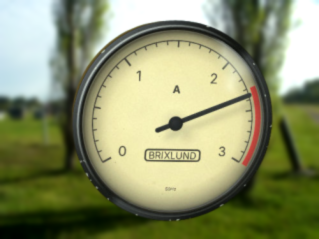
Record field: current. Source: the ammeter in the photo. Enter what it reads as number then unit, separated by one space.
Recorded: 2.35 A
